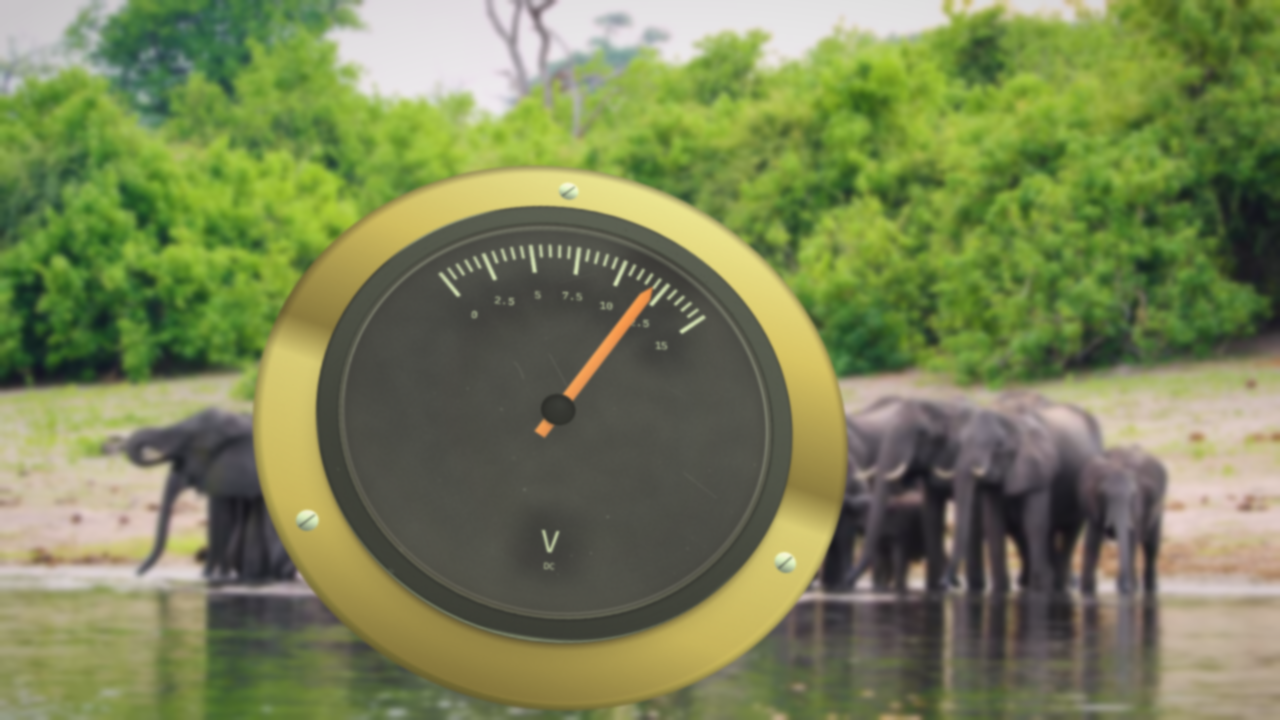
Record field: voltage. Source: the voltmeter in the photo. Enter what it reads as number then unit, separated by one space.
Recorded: 12 V
